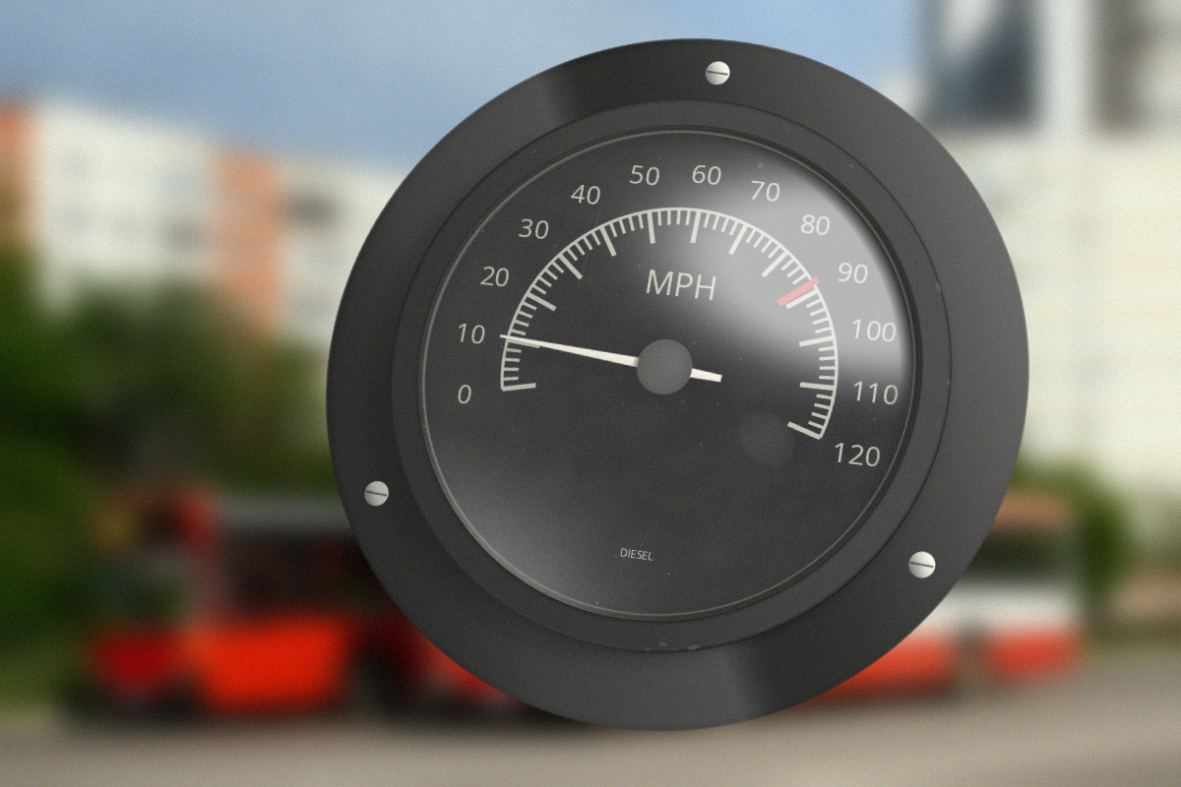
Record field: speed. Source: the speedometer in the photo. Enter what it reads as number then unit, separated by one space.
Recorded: 10 mph
